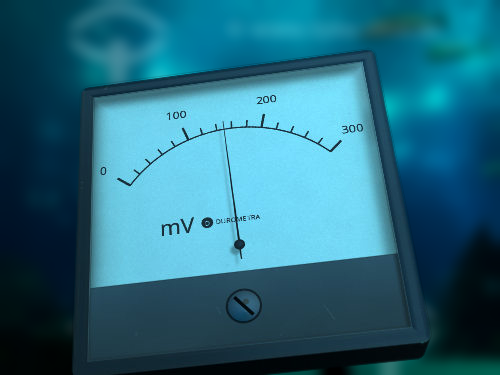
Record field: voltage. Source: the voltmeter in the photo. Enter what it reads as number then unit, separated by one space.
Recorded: 150 mV
